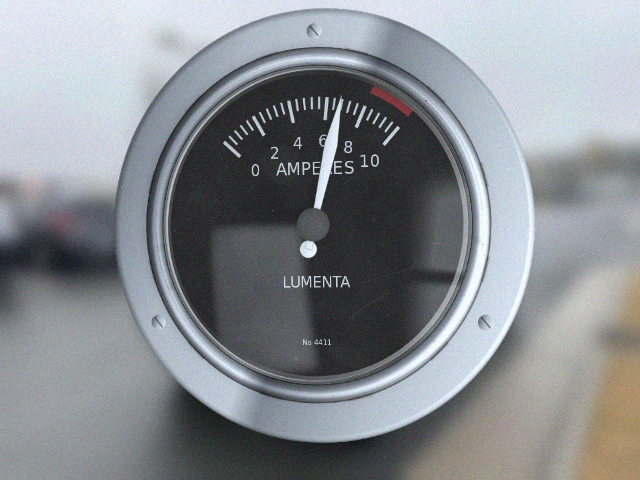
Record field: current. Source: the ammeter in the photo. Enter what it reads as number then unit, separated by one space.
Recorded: 6.8 A
